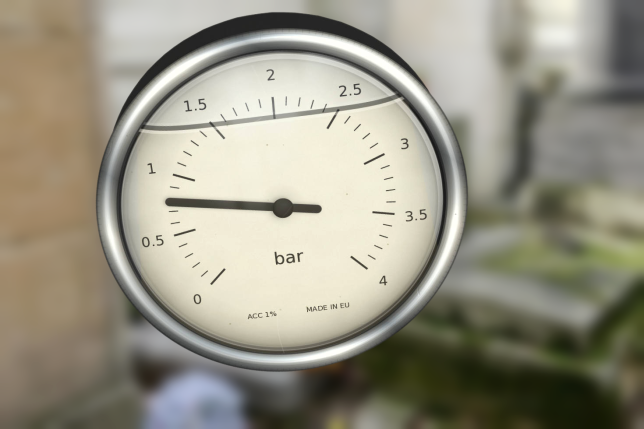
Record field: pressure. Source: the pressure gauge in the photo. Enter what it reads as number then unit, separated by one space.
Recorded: 0.8 bar
